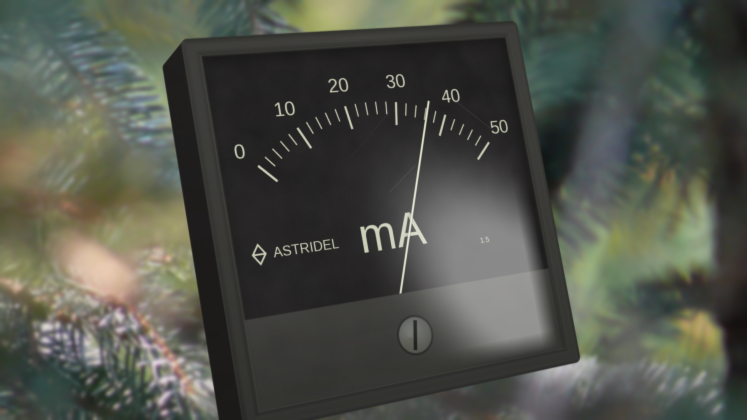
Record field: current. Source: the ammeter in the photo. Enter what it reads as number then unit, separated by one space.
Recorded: 36 mA
